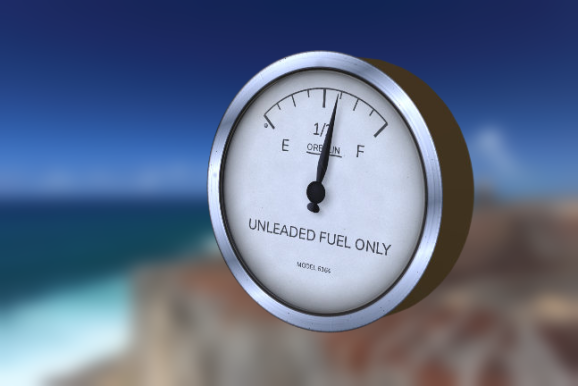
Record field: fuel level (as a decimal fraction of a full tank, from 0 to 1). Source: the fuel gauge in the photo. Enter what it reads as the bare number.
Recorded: 0.625
